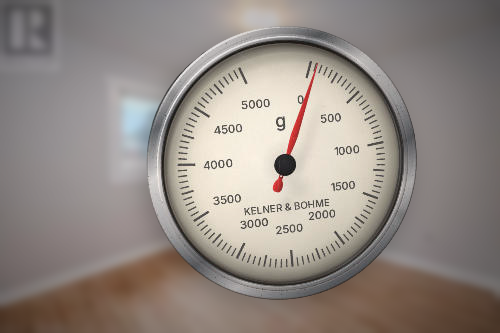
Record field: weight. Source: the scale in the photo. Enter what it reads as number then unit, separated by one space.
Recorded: 50 g
